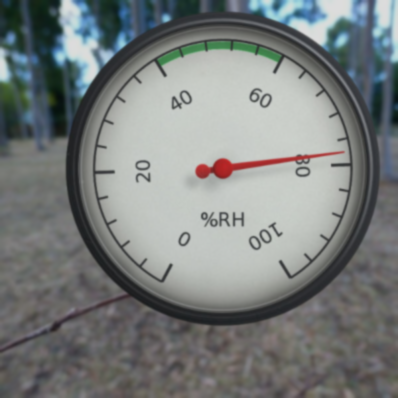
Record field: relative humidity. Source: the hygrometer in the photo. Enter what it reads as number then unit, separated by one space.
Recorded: 78 %
